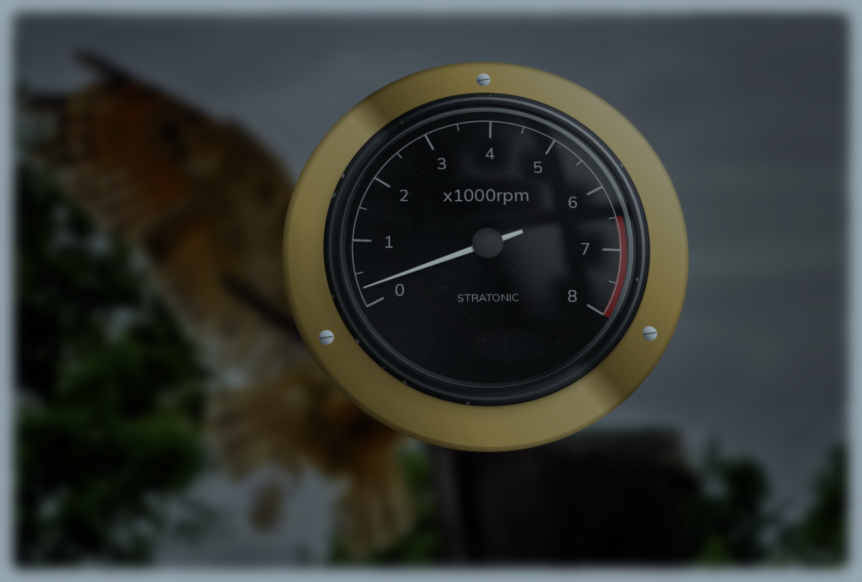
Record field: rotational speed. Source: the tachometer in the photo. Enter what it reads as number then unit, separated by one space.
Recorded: 250 rpm
